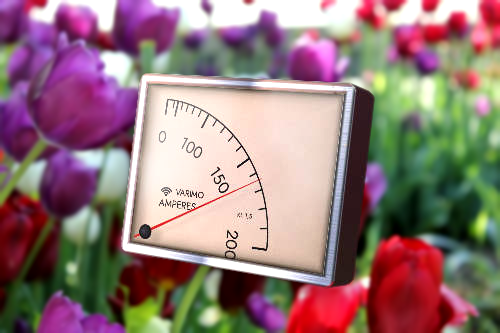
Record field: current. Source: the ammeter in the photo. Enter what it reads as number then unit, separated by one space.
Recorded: 165 A
